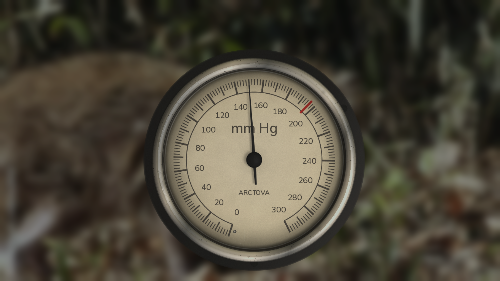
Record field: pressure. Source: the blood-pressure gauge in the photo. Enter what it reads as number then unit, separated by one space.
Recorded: 150 mmHg
